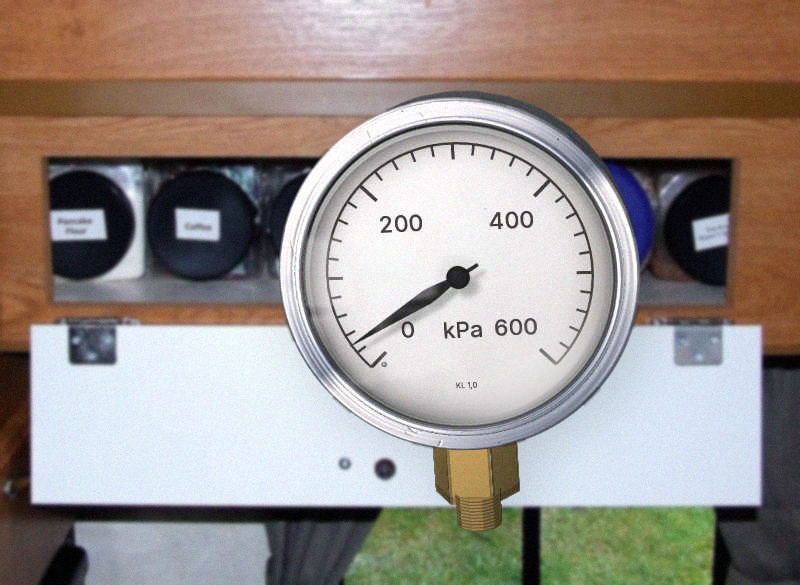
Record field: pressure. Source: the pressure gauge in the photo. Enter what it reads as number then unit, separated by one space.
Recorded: 30 kPa
